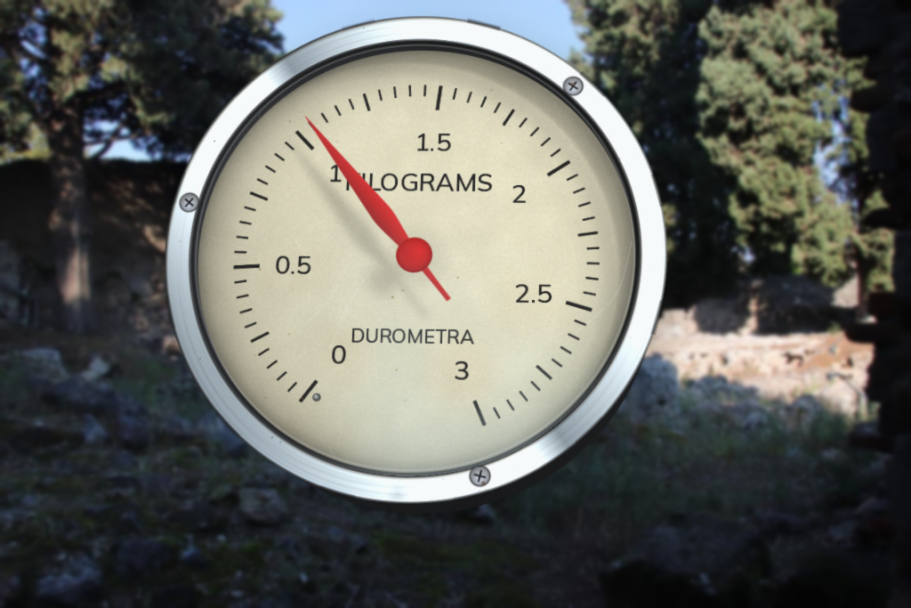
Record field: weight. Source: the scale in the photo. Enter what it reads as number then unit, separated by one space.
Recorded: 1.05 kg
